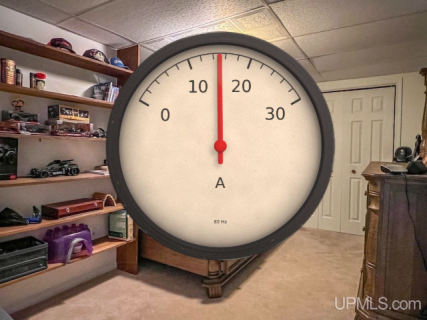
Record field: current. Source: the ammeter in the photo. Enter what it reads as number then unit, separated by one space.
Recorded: 15 A
